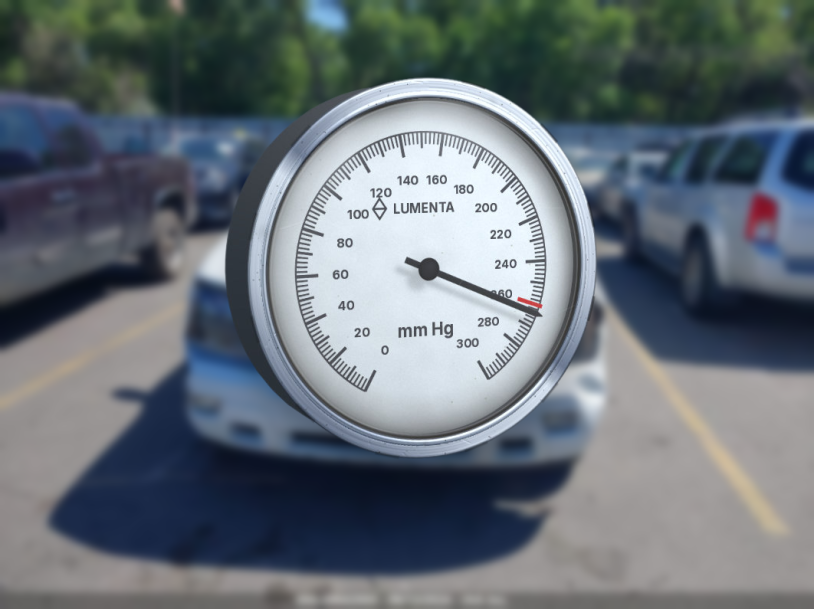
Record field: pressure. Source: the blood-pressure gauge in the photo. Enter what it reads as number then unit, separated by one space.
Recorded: 264 mmHg
